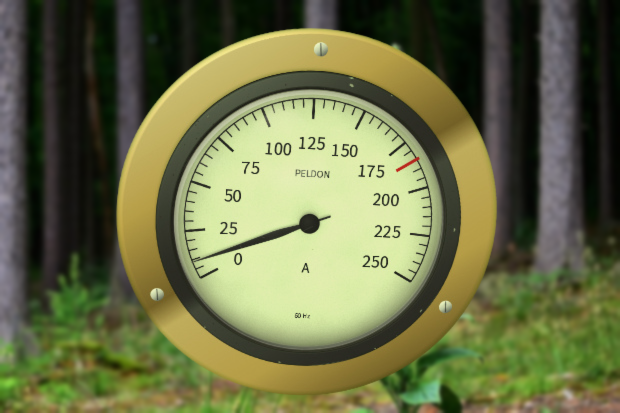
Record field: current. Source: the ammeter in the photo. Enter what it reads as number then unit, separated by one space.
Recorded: 10 A
